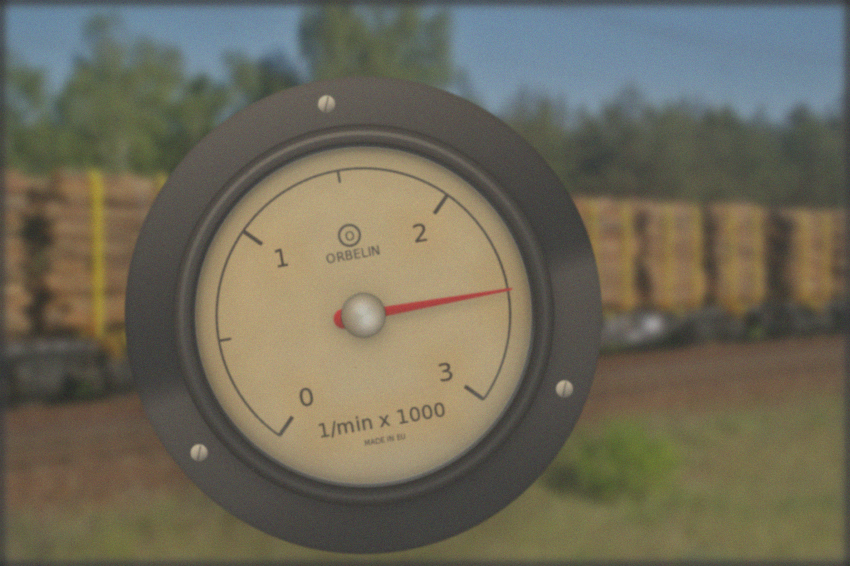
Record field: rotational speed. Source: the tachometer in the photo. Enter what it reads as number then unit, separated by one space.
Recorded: 2500 rpm
